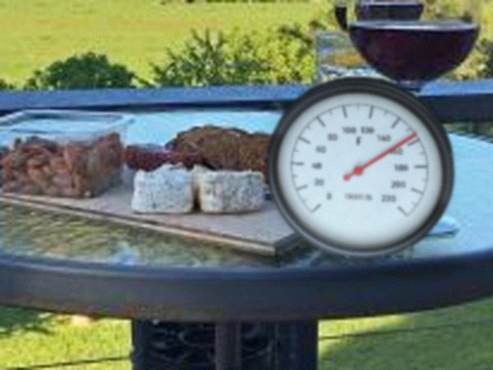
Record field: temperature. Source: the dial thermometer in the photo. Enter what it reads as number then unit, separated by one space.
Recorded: 155 °F
